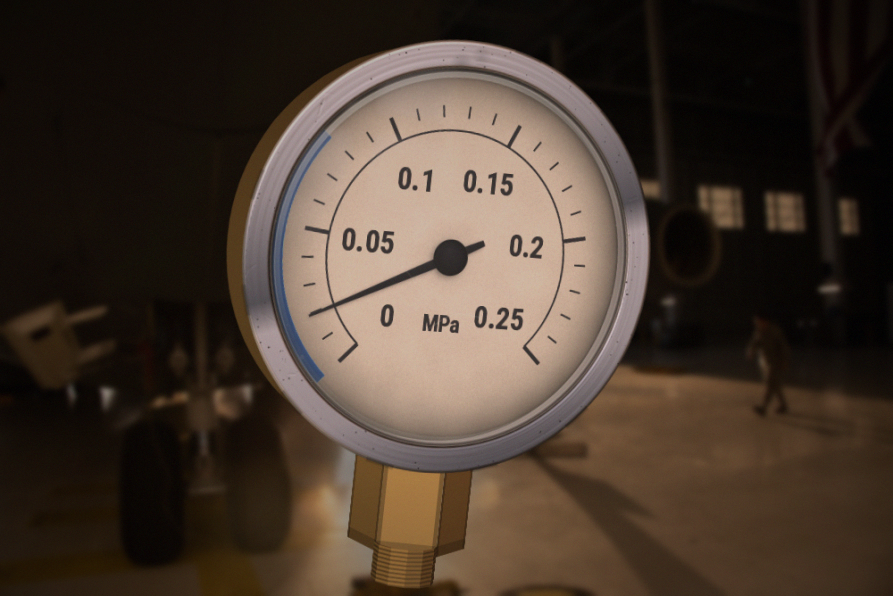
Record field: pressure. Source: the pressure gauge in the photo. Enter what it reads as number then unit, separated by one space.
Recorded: 0.02 MPa
